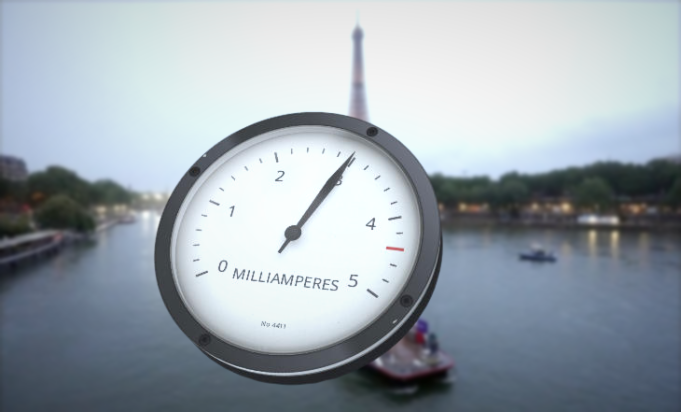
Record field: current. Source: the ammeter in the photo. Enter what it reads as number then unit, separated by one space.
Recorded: 3 mA
